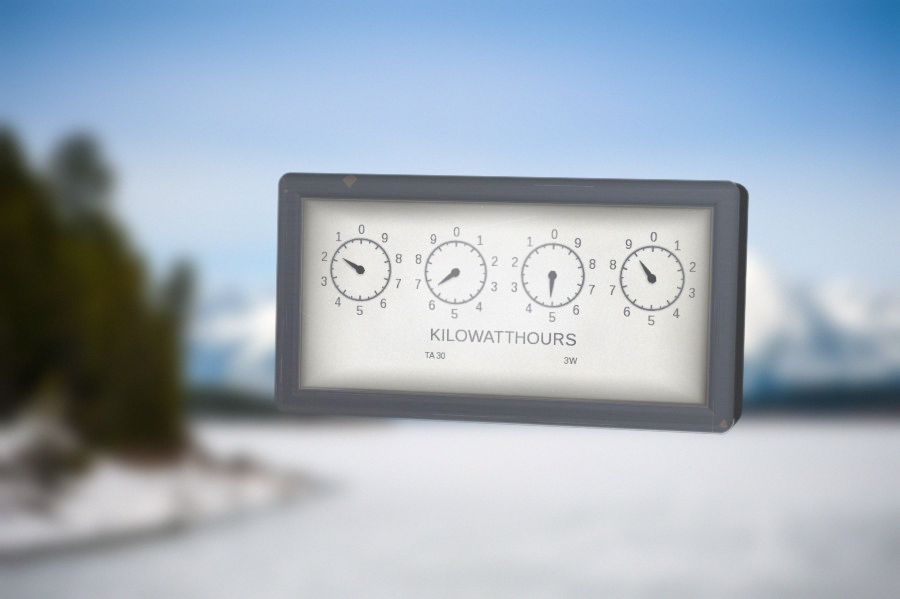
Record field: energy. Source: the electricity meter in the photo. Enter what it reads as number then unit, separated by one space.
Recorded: 1649 kWh
